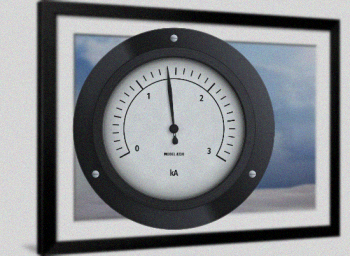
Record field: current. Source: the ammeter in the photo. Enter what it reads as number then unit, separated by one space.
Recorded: 1.4 kA
